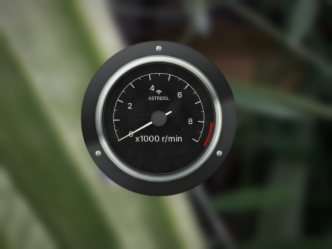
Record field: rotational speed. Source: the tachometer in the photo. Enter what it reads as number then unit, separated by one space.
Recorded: 0 rpm
